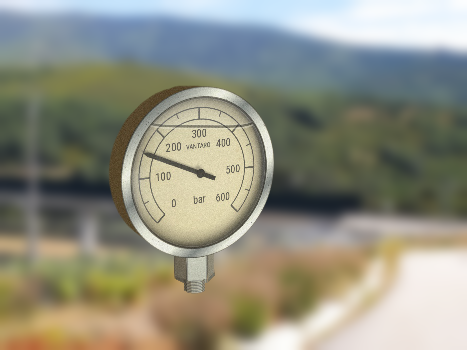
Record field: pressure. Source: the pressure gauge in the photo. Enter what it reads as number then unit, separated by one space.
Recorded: 150 bar
